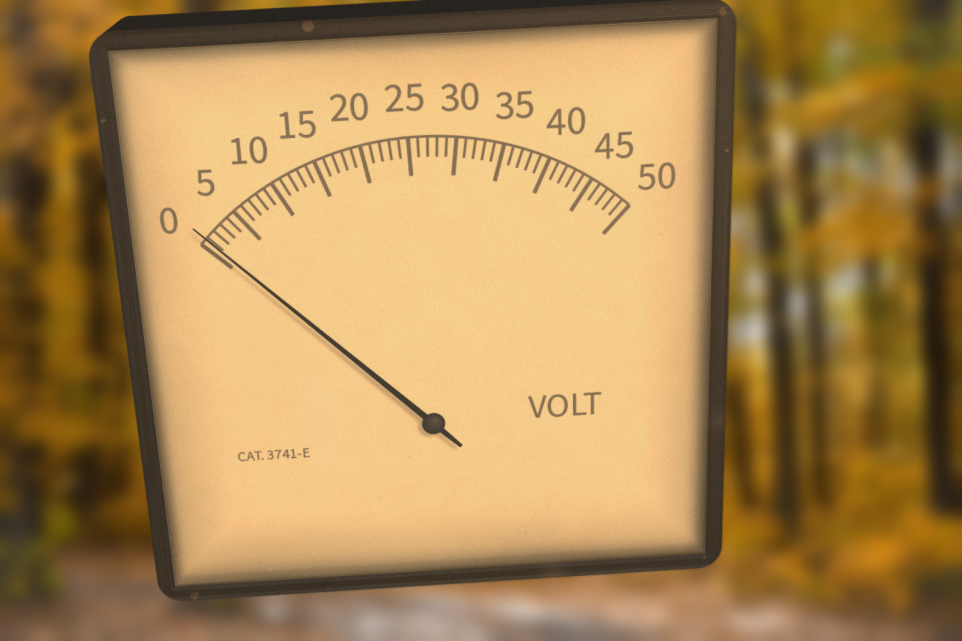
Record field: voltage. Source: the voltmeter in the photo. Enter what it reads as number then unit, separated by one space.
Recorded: 1 V
